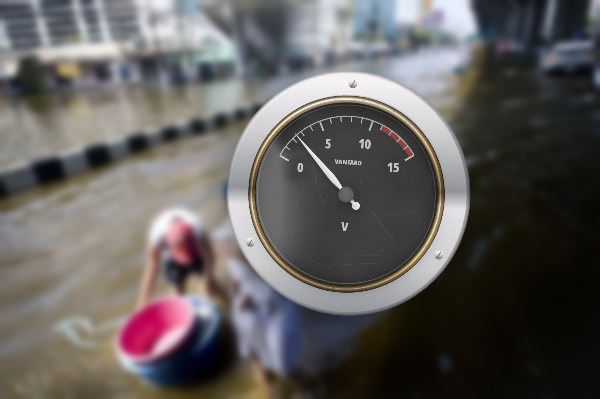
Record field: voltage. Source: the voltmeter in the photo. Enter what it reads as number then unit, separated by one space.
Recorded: 2.5 V
